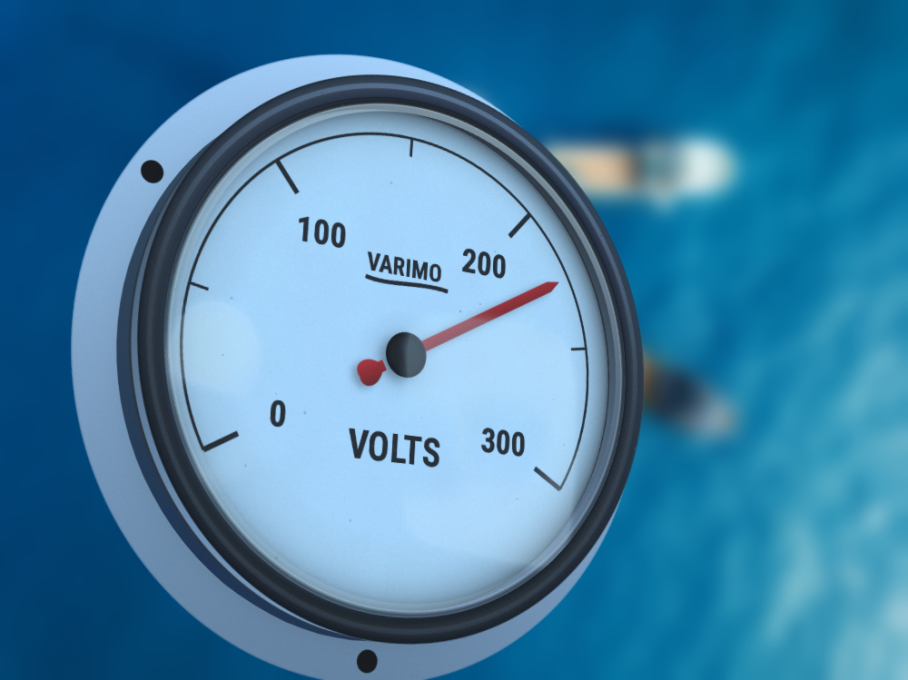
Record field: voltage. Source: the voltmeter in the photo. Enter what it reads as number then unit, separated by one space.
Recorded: 225 V
